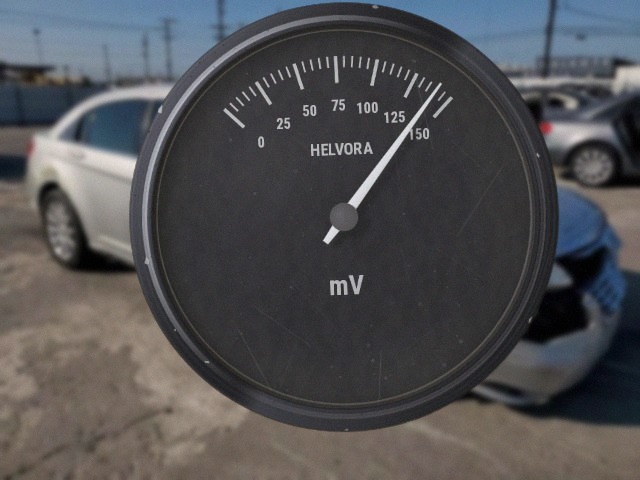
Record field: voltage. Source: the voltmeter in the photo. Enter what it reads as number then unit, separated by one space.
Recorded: 140 mV
